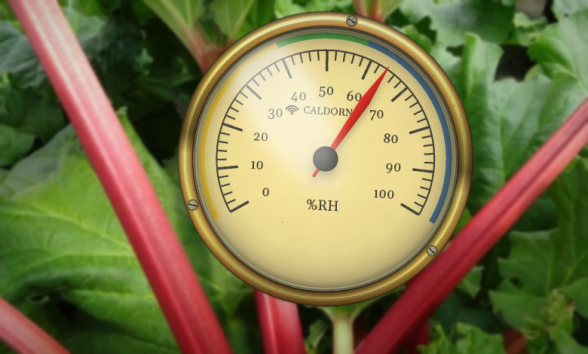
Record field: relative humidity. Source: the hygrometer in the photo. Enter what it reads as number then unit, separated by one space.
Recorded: 64 %
